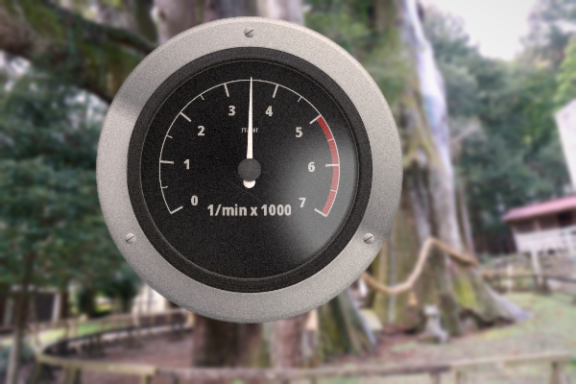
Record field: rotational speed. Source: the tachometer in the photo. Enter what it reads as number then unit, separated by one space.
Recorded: 3500 rpm
